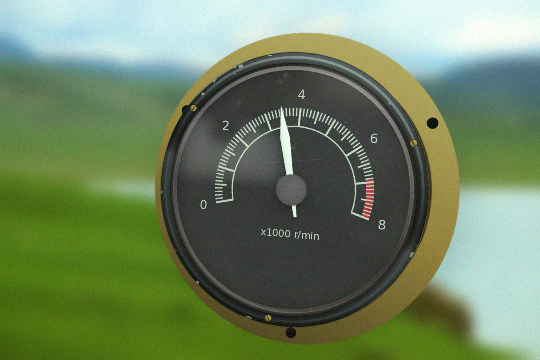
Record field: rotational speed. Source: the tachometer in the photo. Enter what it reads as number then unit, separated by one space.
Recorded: 3500 rpm
